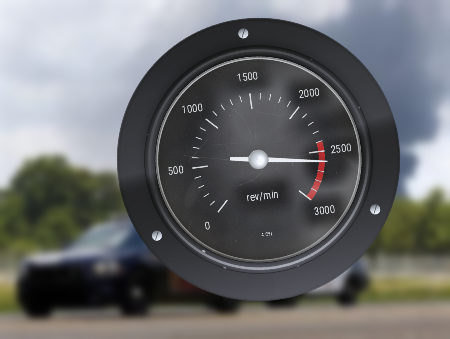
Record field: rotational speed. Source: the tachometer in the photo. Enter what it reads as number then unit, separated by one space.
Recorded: 2600 rpm
